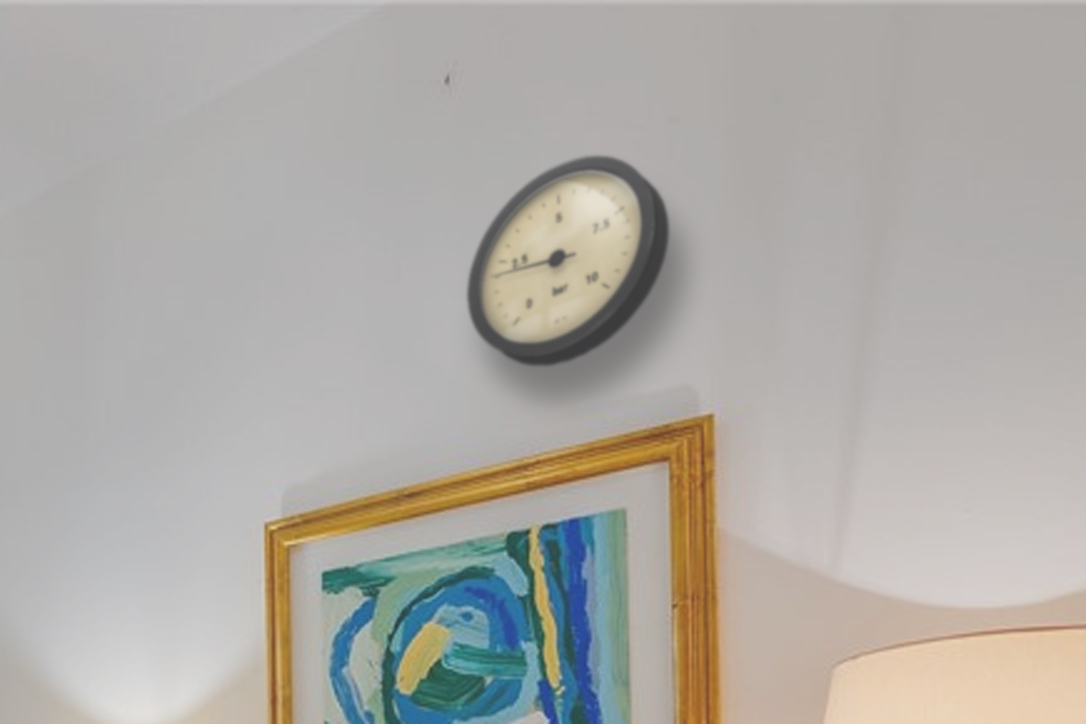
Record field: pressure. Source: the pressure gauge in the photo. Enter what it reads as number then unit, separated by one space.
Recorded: 2 bar
